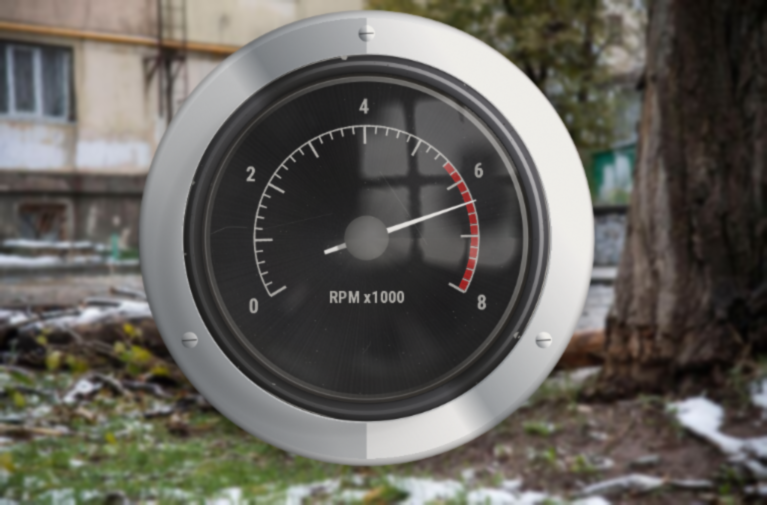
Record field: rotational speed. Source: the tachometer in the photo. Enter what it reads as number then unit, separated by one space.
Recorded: 6400 rpm
